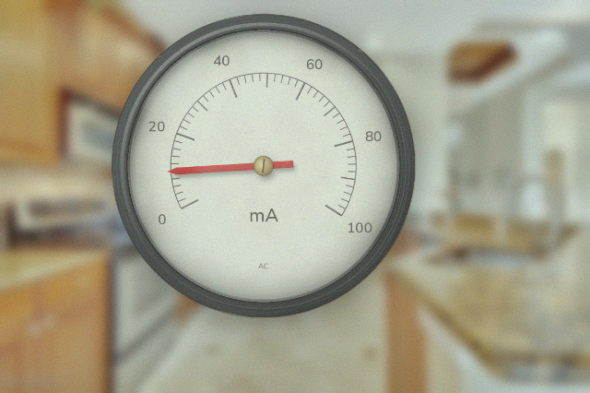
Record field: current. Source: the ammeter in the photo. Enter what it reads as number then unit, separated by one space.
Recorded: 10 mA
